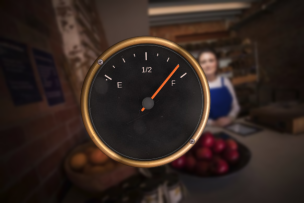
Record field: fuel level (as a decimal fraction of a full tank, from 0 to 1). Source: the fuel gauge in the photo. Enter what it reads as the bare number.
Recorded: 0.875
